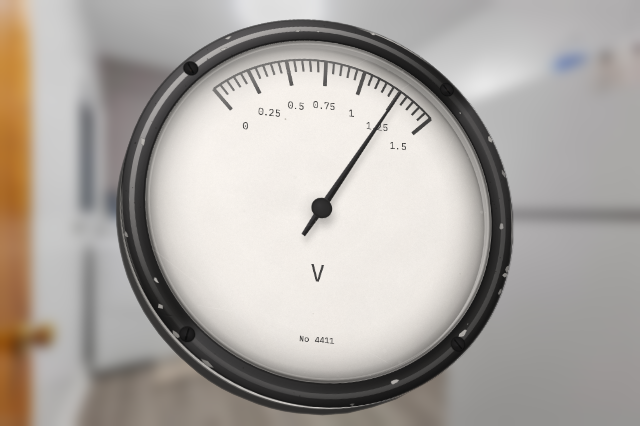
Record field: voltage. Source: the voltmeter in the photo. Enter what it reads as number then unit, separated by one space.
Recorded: 1.25 V
